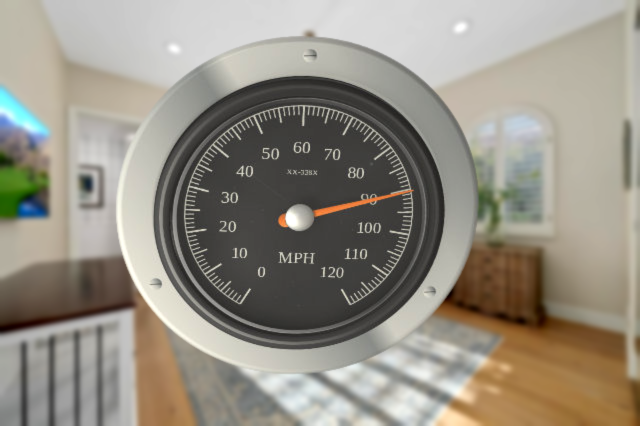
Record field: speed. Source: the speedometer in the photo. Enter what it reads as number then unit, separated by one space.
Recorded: 90 mph
